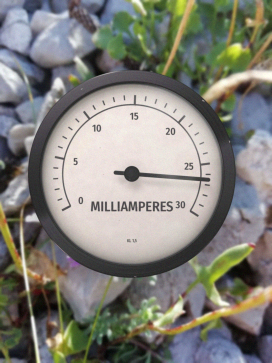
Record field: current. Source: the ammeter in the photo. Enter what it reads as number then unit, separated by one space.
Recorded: 26.5 mA
